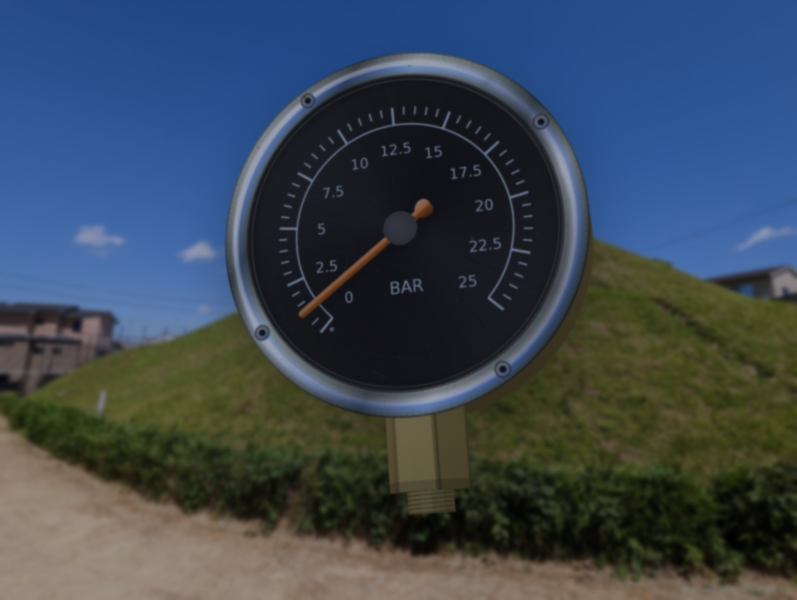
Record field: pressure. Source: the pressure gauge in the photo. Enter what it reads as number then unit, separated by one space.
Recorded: 1 bar
